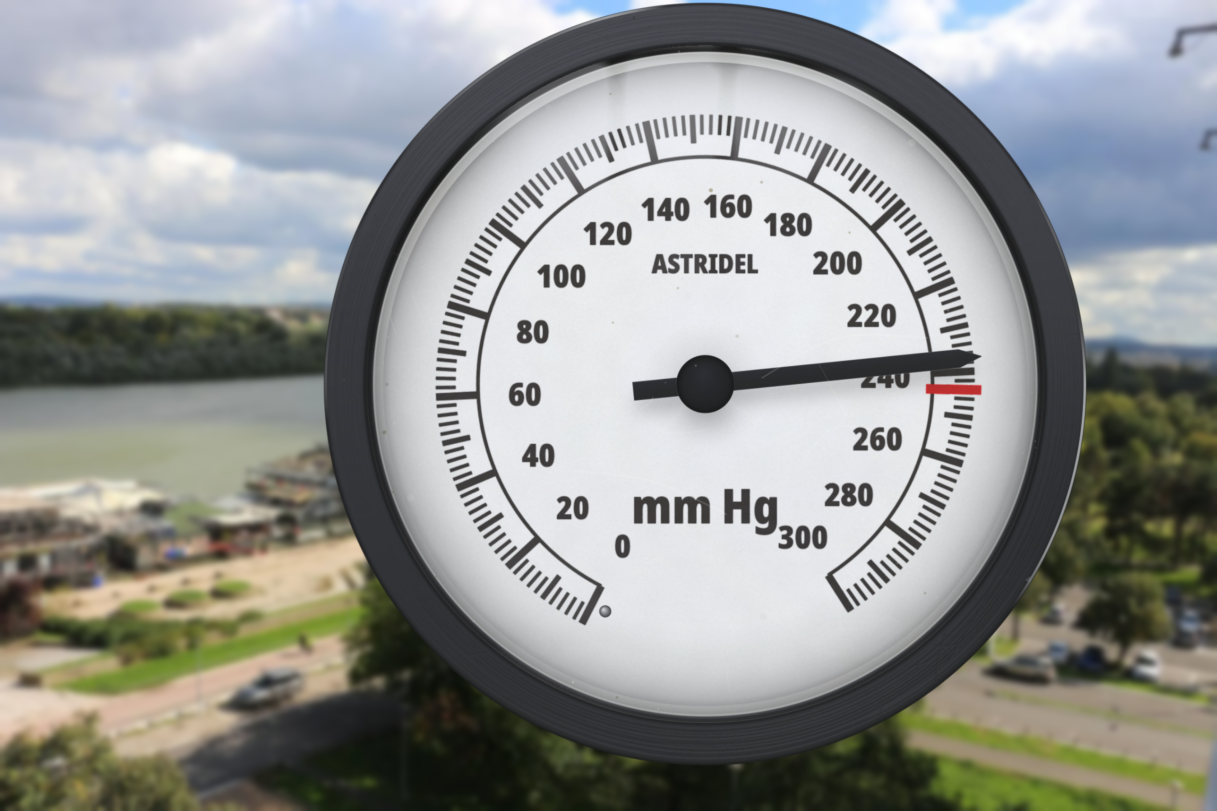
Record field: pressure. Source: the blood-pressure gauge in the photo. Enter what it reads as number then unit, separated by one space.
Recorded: 237 mmHg
